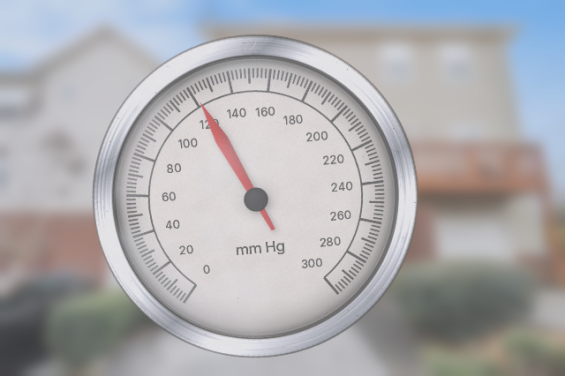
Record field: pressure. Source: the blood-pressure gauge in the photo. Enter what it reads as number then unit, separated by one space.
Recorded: 122 mmHg
